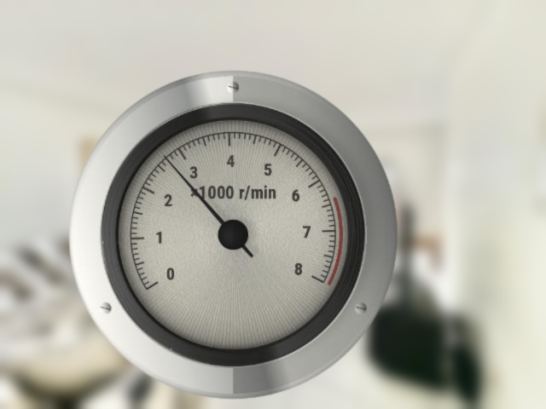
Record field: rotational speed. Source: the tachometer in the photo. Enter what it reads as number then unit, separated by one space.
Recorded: 2700 rpm
